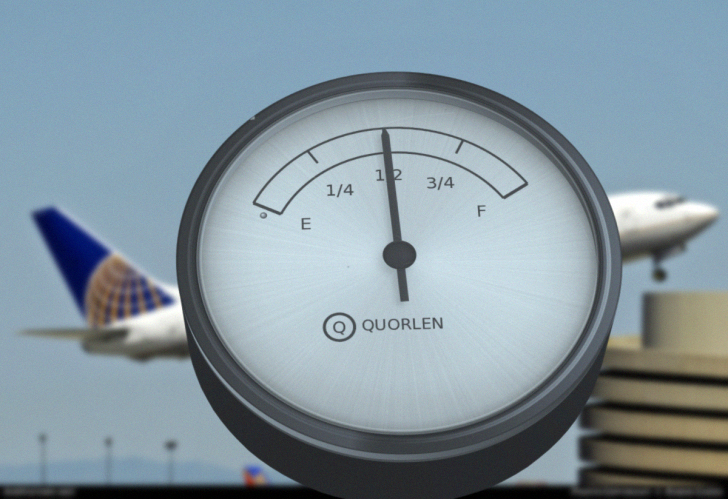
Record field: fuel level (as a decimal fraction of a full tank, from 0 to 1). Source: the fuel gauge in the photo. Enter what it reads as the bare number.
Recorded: 0.5
